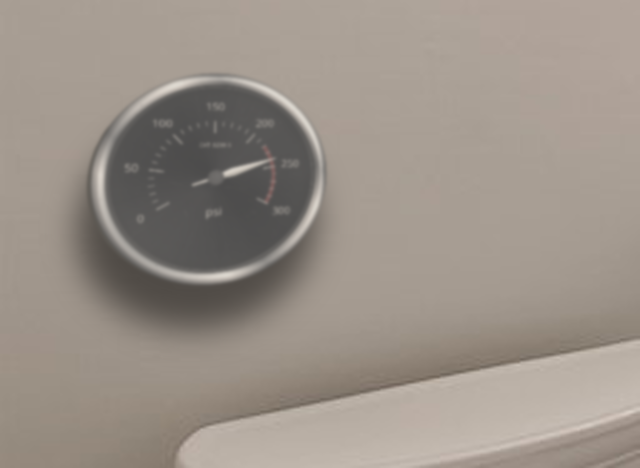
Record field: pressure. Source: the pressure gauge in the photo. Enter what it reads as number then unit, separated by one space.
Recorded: 240 psi
